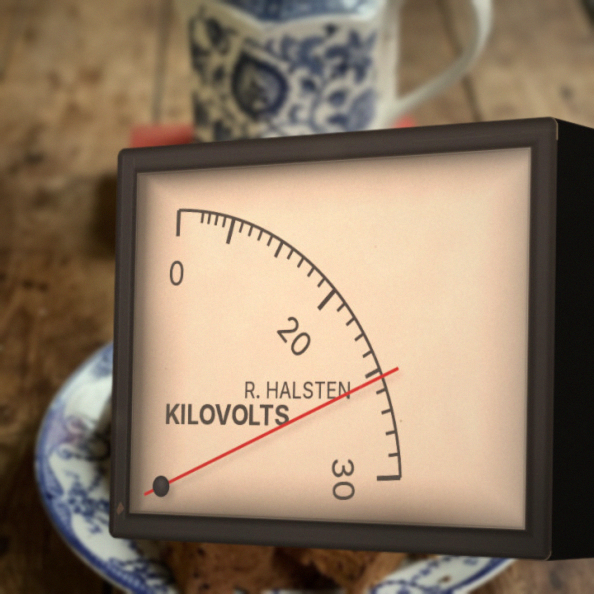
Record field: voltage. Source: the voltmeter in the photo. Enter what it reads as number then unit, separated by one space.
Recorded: 25.5 kV
